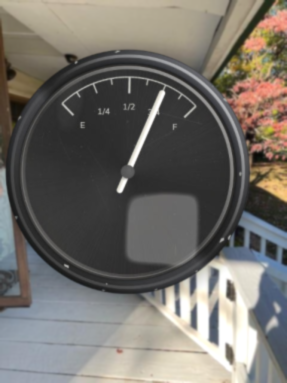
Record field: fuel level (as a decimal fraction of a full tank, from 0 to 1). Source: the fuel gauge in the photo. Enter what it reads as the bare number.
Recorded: 0.75
